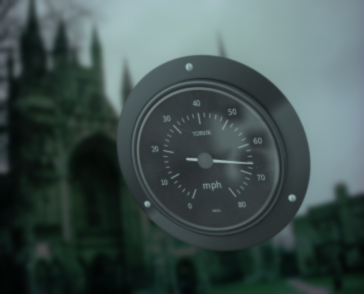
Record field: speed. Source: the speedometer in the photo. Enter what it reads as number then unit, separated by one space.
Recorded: 66 mph
